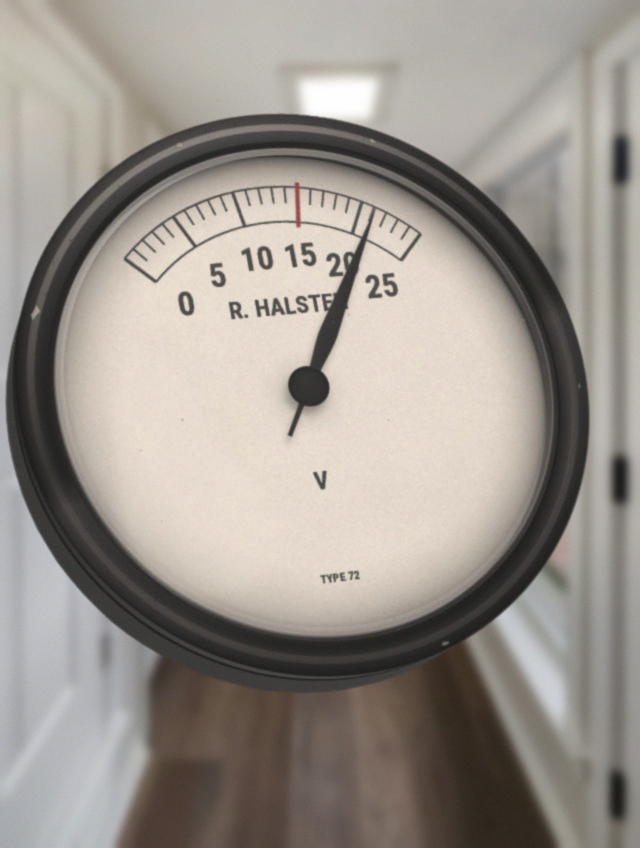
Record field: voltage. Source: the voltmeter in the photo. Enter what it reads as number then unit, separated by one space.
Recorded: 21 V
